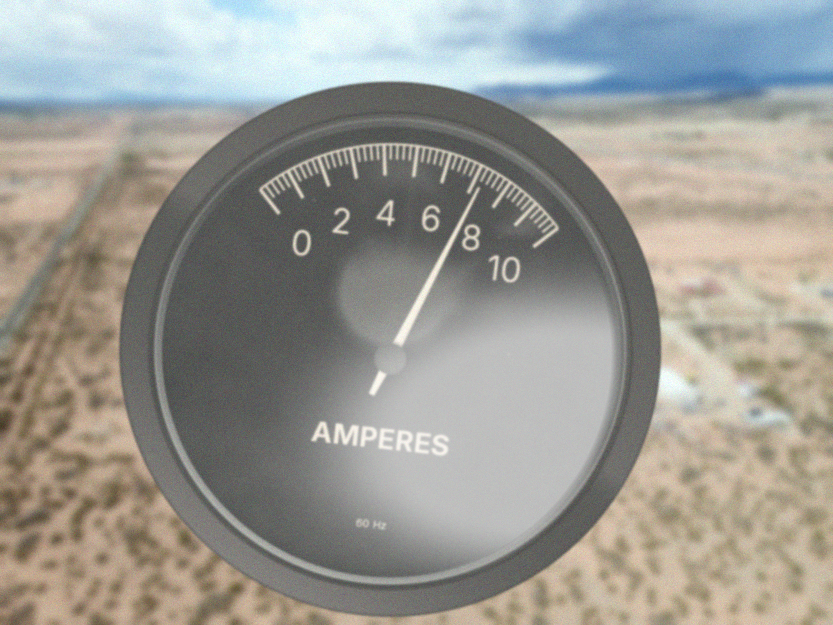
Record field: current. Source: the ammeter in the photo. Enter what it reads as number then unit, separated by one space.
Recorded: 7.2 A
